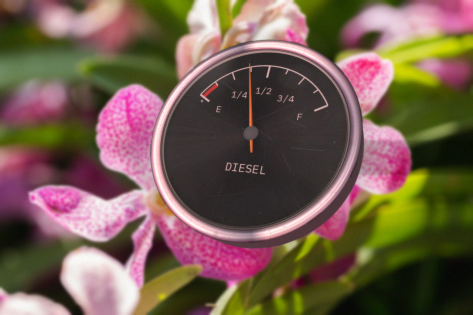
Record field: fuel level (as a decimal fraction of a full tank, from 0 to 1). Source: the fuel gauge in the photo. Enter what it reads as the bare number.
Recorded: 0.375
